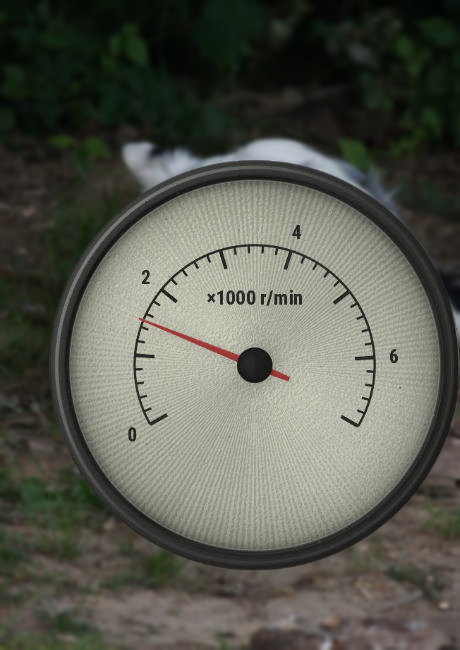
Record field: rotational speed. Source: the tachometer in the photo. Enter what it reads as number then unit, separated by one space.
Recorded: 1500 rpm
